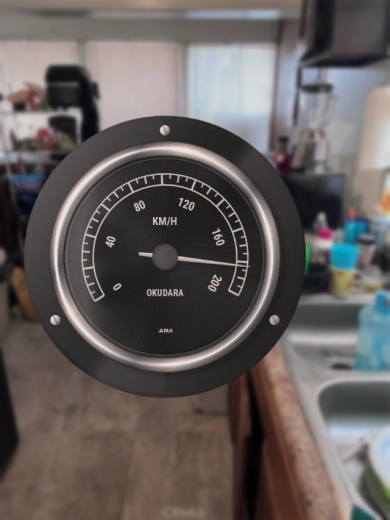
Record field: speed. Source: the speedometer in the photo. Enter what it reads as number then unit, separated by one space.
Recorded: 182.5 km/h
